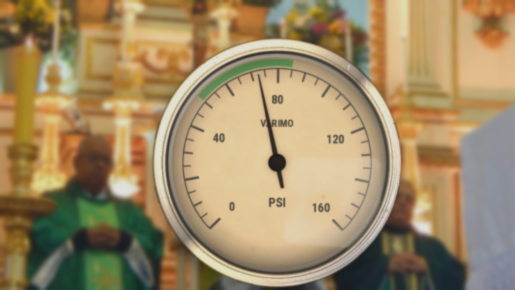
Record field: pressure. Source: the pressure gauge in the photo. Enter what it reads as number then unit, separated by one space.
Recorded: 72.5 psi
